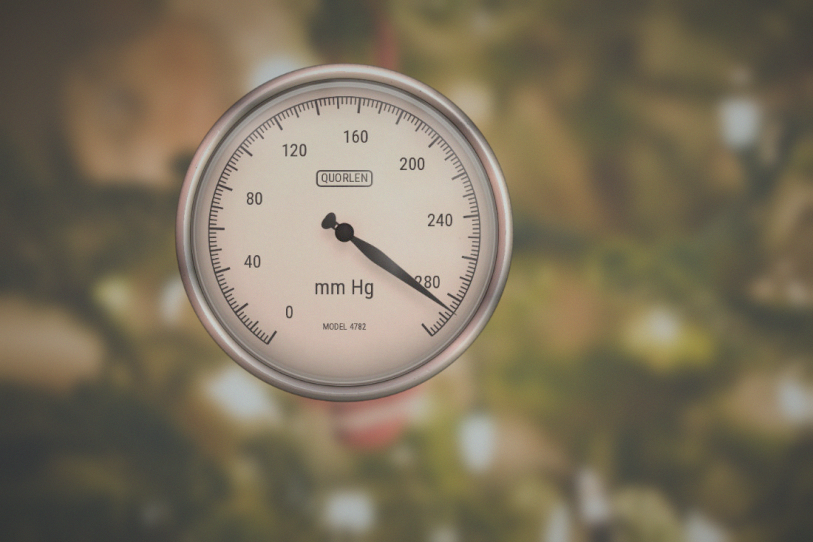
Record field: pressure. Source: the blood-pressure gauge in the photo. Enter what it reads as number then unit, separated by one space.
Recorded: 286 mmHg
